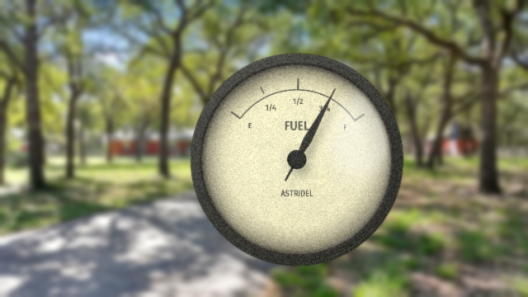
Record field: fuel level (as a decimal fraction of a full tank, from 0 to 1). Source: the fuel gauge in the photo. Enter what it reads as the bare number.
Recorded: 0.75
